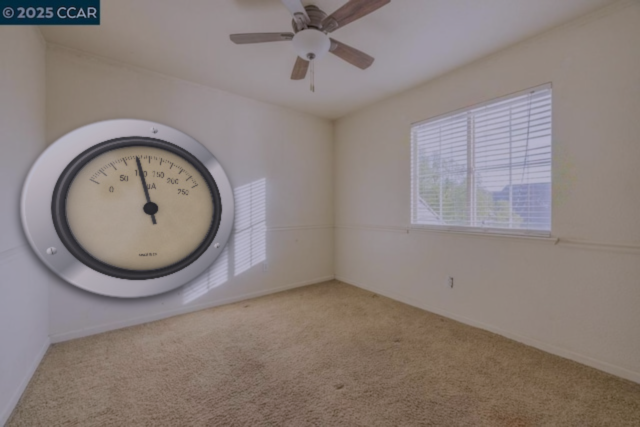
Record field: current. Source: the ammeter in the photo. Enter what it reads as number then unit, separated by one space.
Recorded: 100 µA
